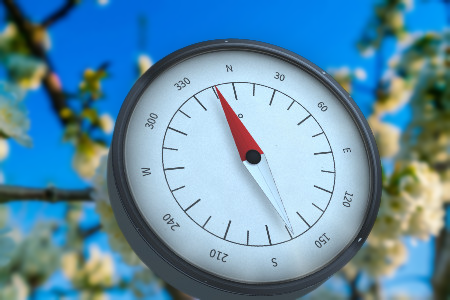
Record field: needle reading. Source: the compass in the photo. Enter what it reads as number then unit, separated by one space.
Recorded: 345 °
